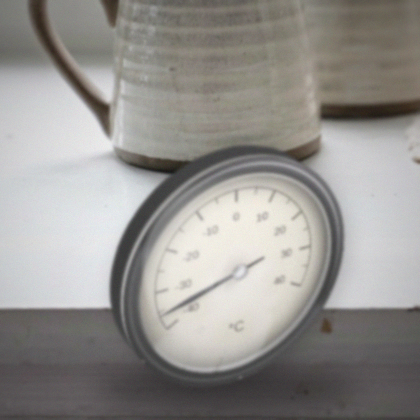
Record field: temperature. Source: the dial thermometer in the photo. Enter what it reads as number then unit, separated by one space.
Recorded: -35 °C
